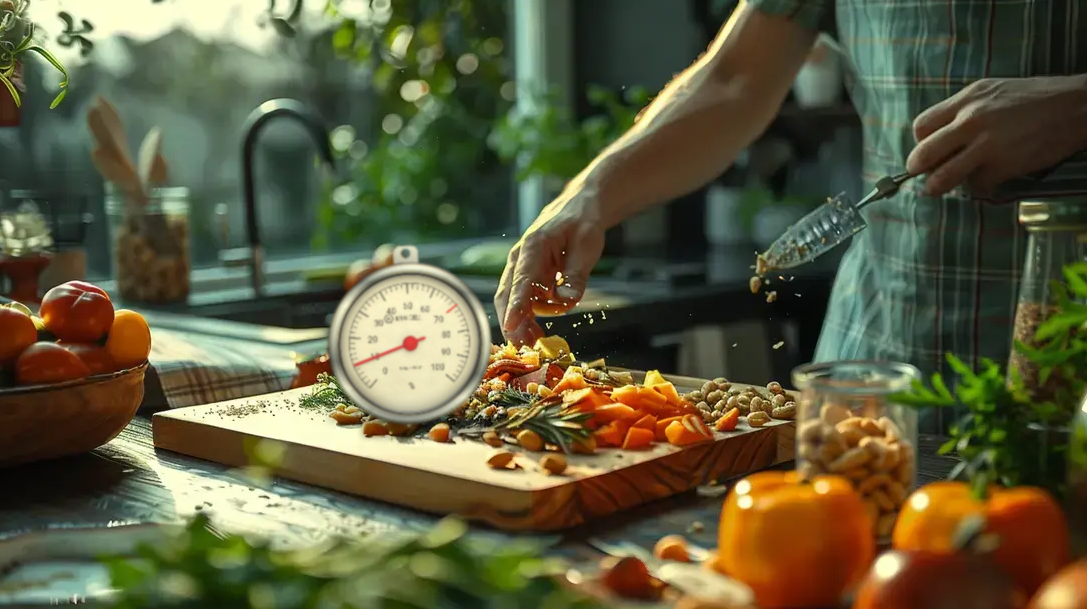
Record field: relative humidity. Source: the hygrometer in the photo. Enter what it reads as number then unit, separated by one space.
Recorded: 10 %
